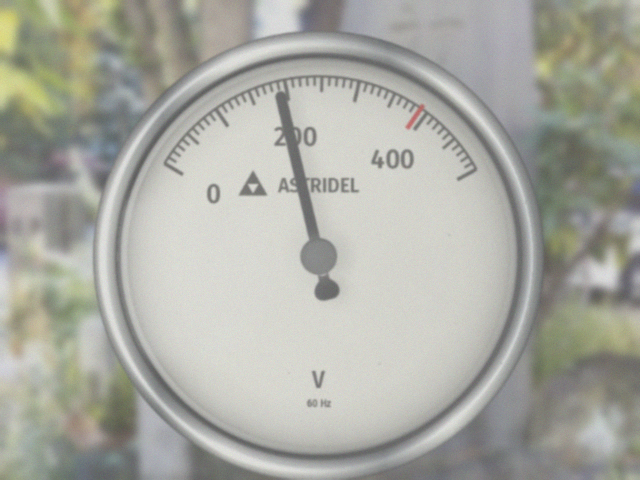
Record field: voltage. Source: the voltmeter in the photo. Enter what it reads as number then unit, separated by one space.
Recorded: 190 V
